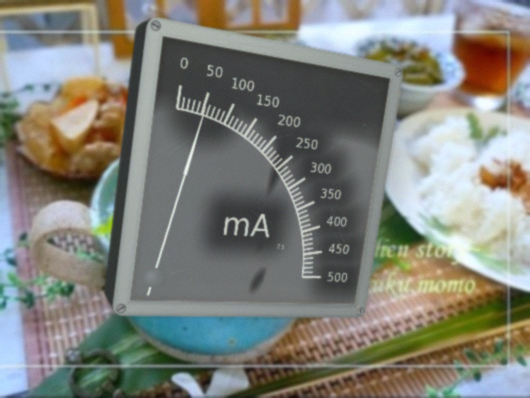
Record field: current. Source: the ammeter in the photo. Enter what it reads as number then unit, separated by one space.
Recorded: 50 mA
